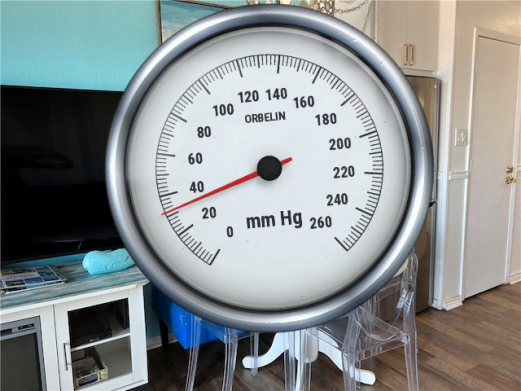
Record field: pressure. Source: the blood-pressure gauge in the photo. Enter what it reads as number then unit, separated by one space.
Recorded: 32 mmHg
